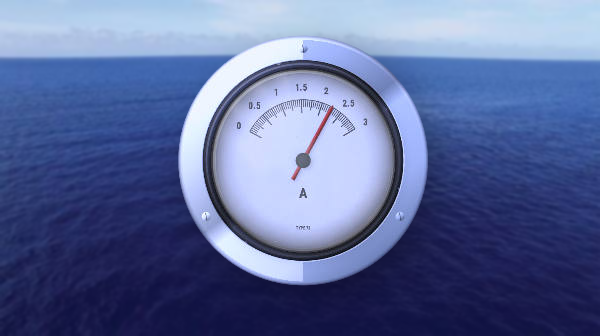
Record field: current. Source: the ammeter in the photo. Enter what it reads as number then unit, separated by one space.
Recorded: 2.25 A
